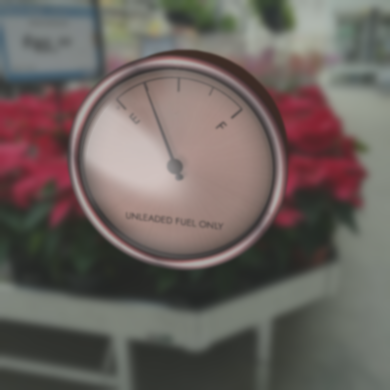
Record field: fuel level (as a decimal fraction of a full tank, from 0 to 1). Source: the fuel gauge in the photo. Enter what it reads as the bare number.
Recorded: 0.25
